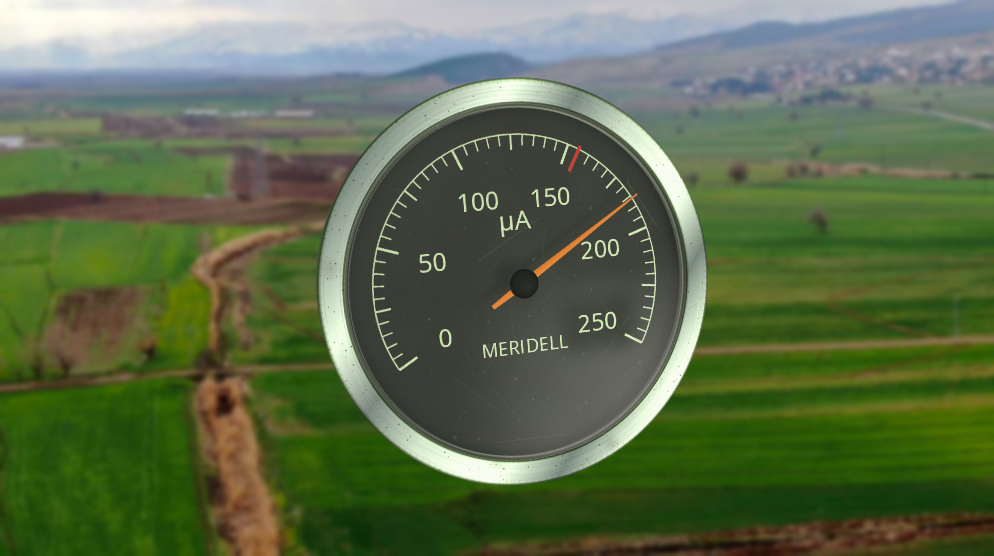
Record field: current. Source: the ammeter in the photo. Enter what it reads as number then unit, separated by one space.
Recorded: 185 µA
